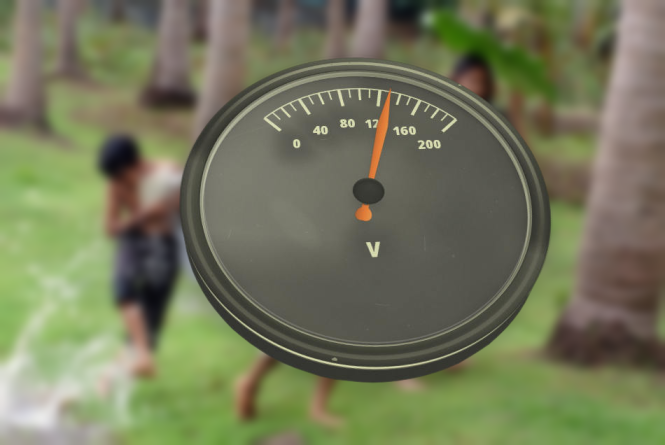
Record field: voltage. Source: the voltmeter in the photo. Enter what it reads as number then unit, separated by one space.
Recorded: 130 V
